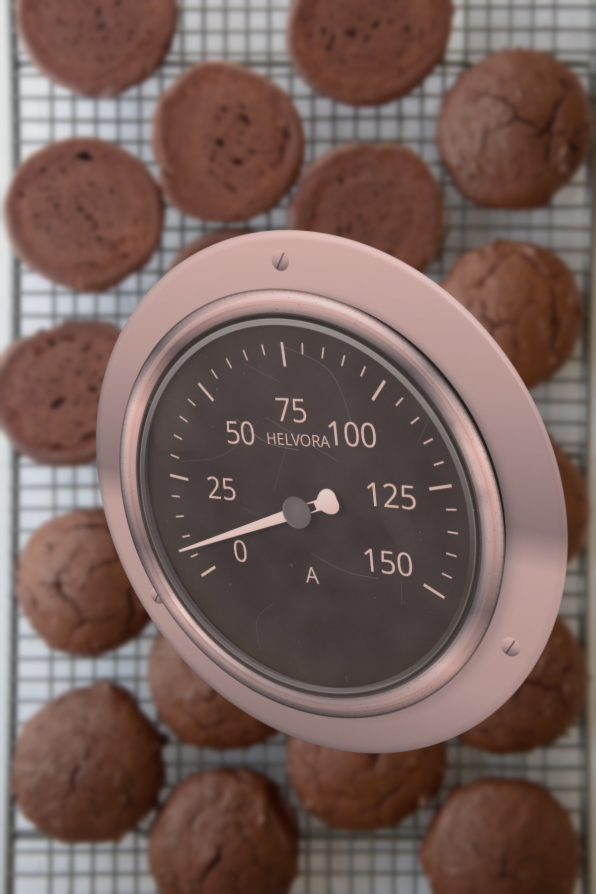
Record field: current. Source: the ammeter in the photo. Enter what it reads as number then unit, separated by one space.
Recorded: 7.5 A
